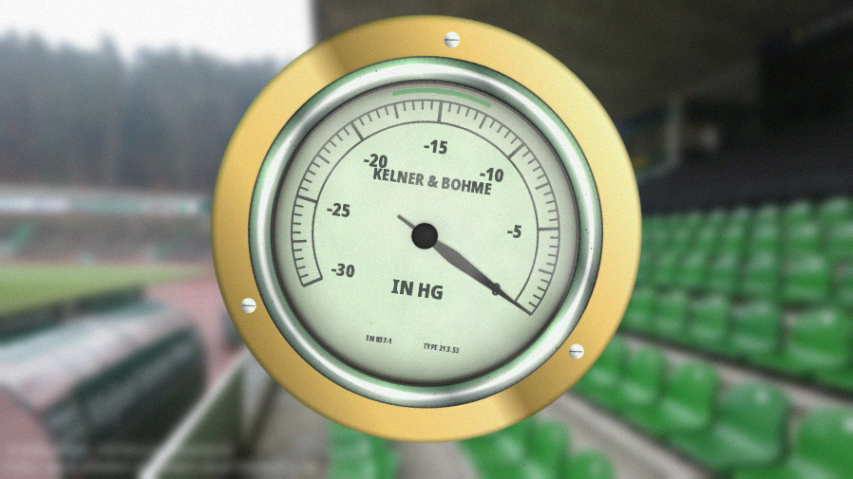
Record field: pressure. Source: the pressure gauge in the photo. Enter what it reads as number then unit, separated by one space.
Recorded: 0 inHg
